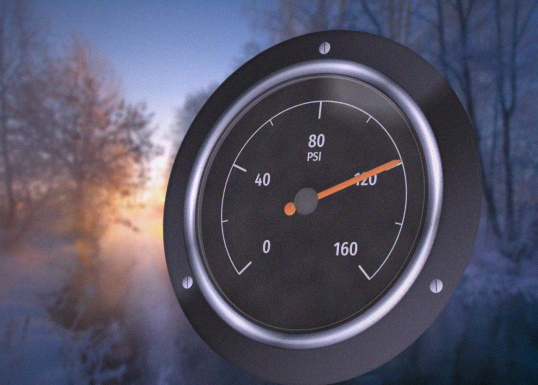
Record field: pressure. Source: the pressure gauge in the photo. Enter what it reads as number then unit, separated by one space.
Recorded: 120 psi
